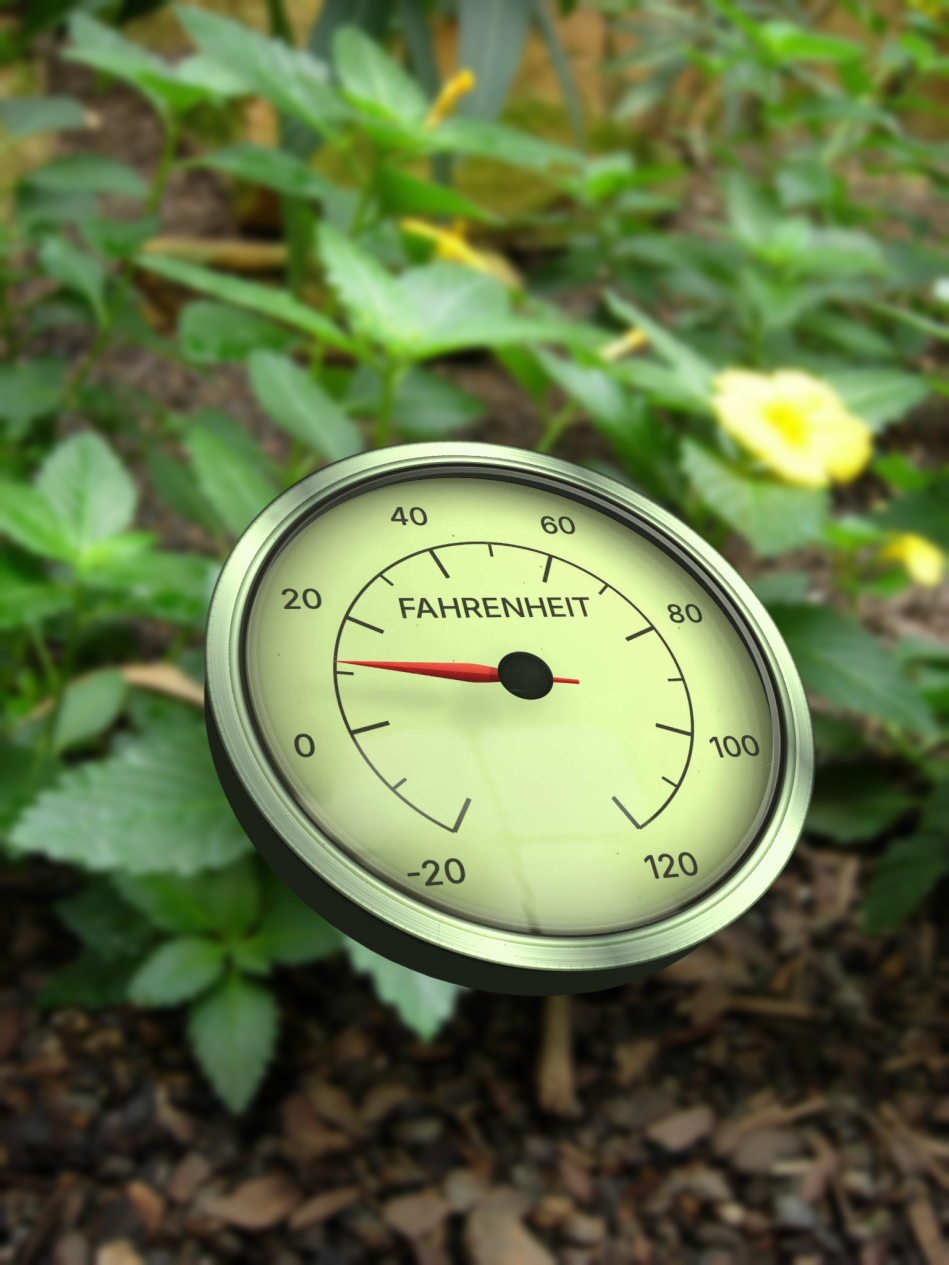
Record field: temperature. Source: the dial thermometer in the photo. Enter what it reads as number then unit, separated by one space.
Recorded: 10 °F
